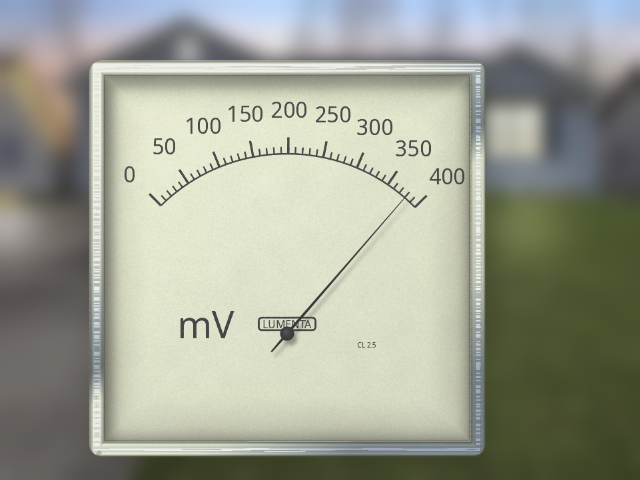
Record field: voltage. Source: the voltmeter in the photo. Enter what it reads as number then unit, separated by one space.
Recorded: 380 mV
